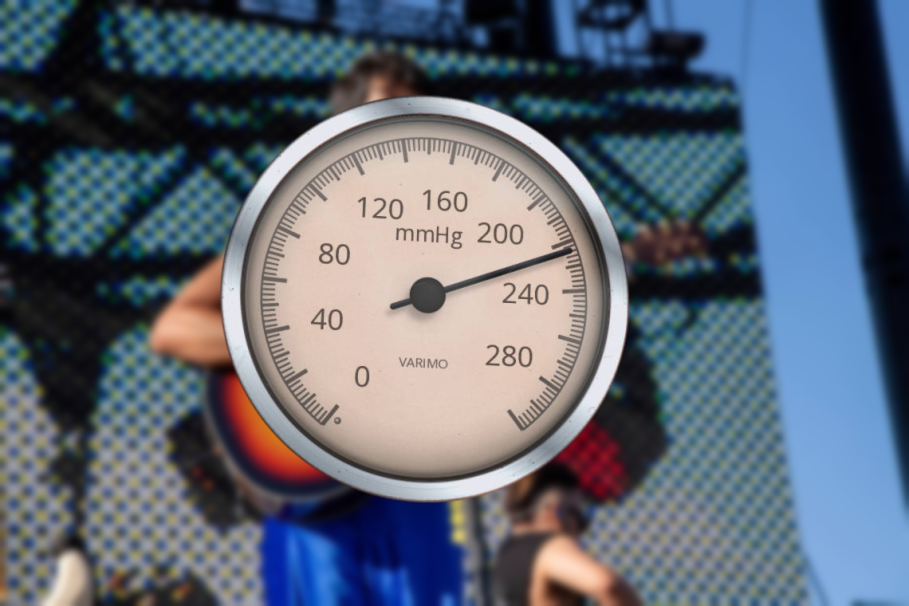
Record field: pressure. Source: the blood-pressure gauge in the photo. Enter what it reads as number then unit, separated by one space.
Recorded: 224 mmHg
